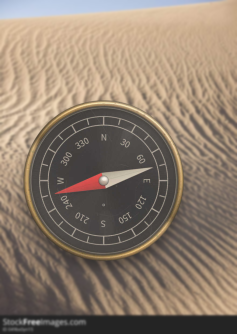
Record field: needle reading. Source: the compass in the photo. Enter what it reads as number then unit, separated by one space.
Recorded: 255 °
